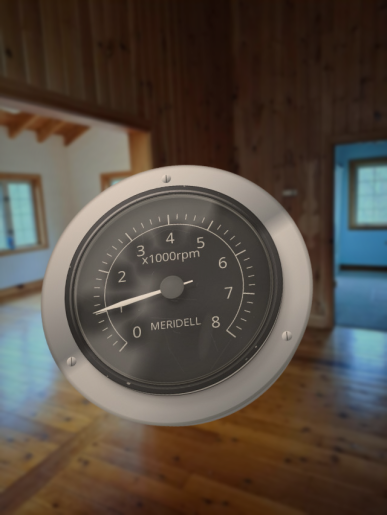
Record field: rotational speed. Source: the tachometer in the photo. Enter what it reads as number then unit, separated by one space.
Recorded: 1000 rpm
